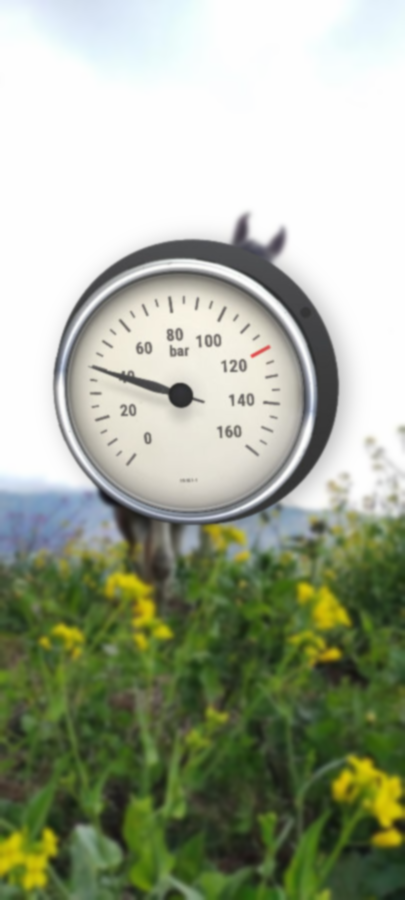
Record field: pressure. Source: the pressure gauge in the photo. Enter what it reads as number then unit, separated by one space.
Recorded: 40 bar
